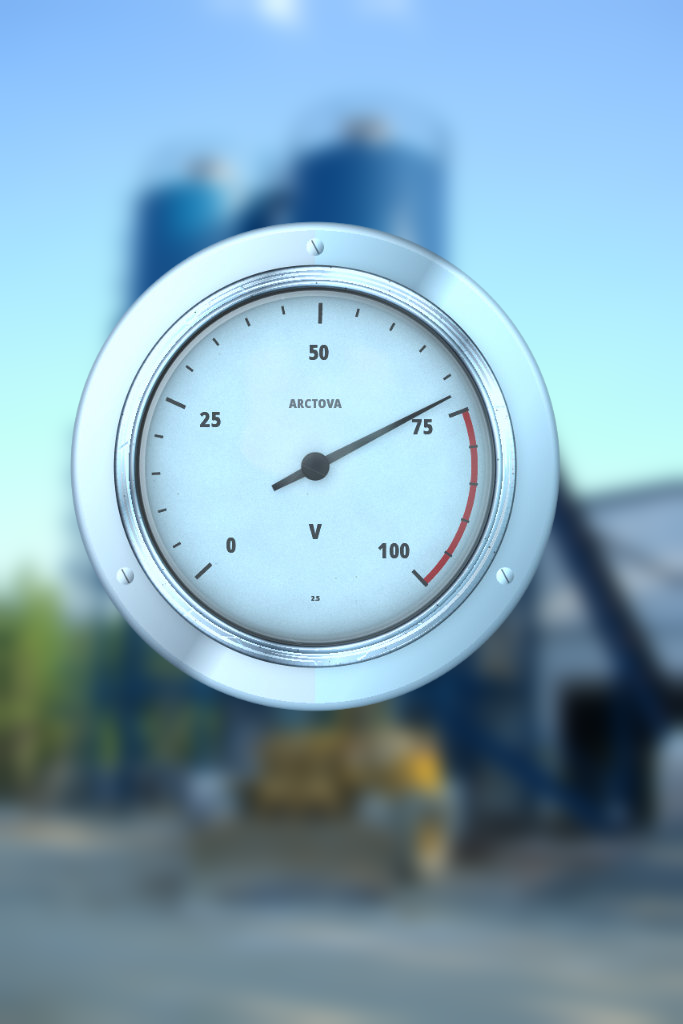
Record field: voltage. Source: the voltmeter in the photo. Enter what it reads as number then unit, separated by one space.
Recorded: 72.5 V
